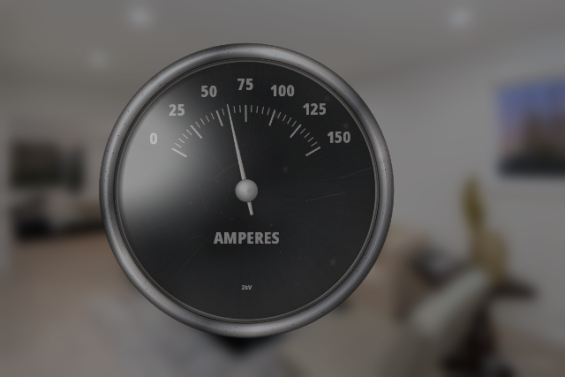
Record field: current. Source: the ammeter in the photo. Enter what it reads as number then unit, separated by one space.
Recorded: 60 A
